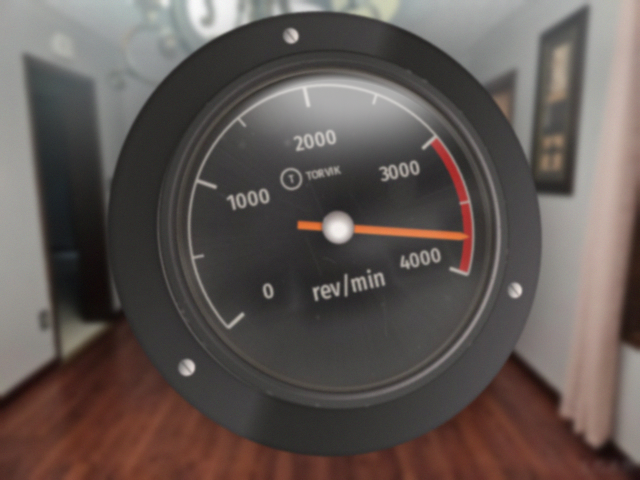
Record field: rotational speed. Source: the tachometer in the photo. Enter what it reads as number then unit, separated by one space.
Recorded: 3750 rpm
